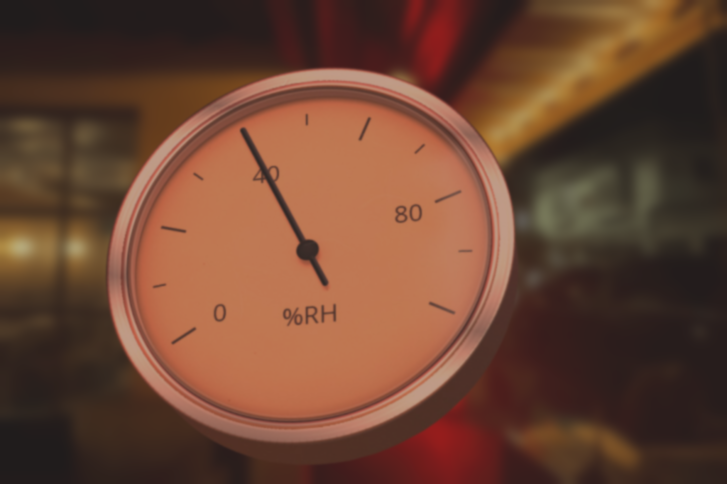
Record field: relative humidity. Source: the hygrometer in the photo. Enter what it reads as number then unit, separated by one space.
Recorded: 40 %
